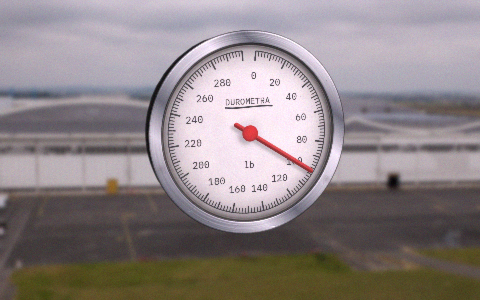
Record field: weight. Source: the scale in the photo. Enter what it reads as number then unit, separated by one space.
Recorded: 100 lb
